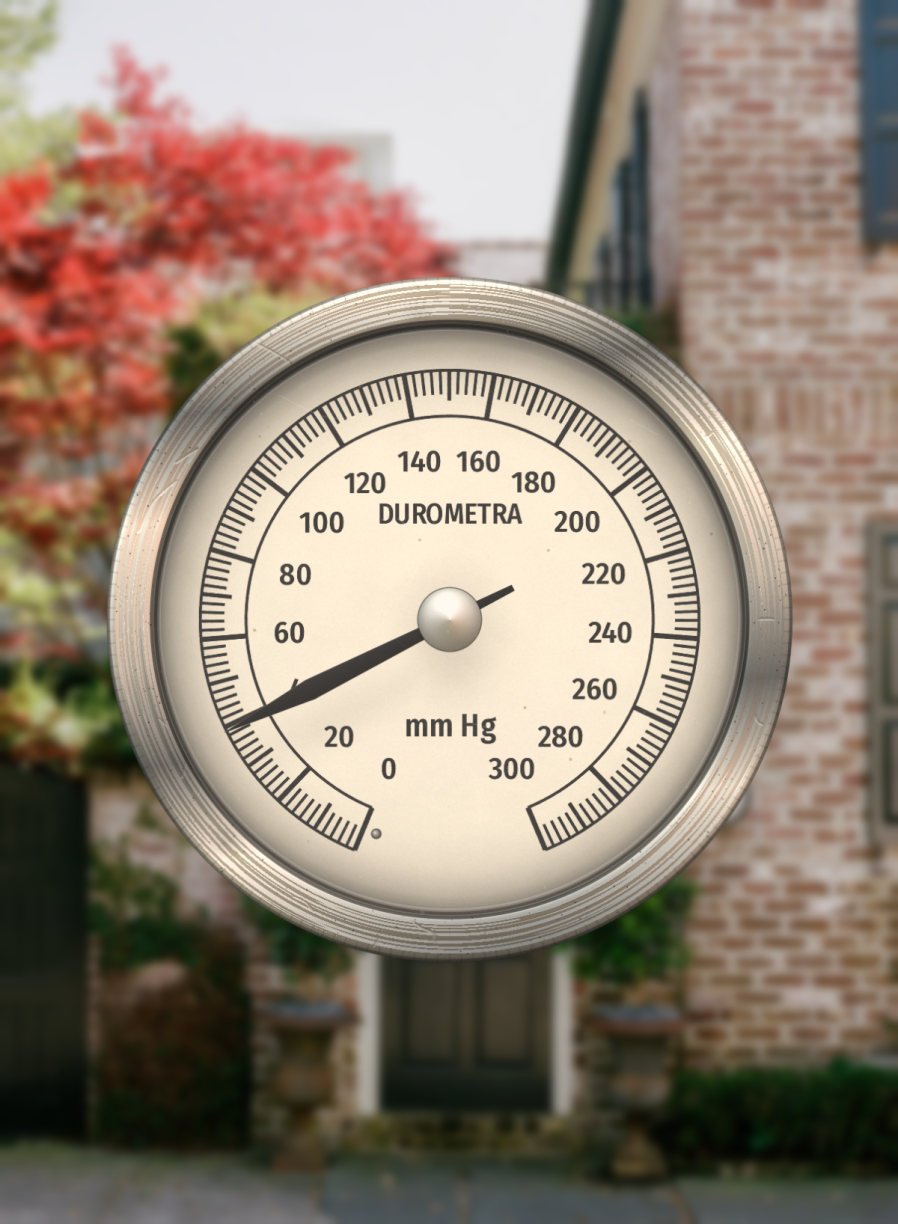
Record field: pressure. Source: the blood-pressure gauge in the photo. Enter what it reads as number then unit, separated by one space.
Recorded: 39 mmHg
